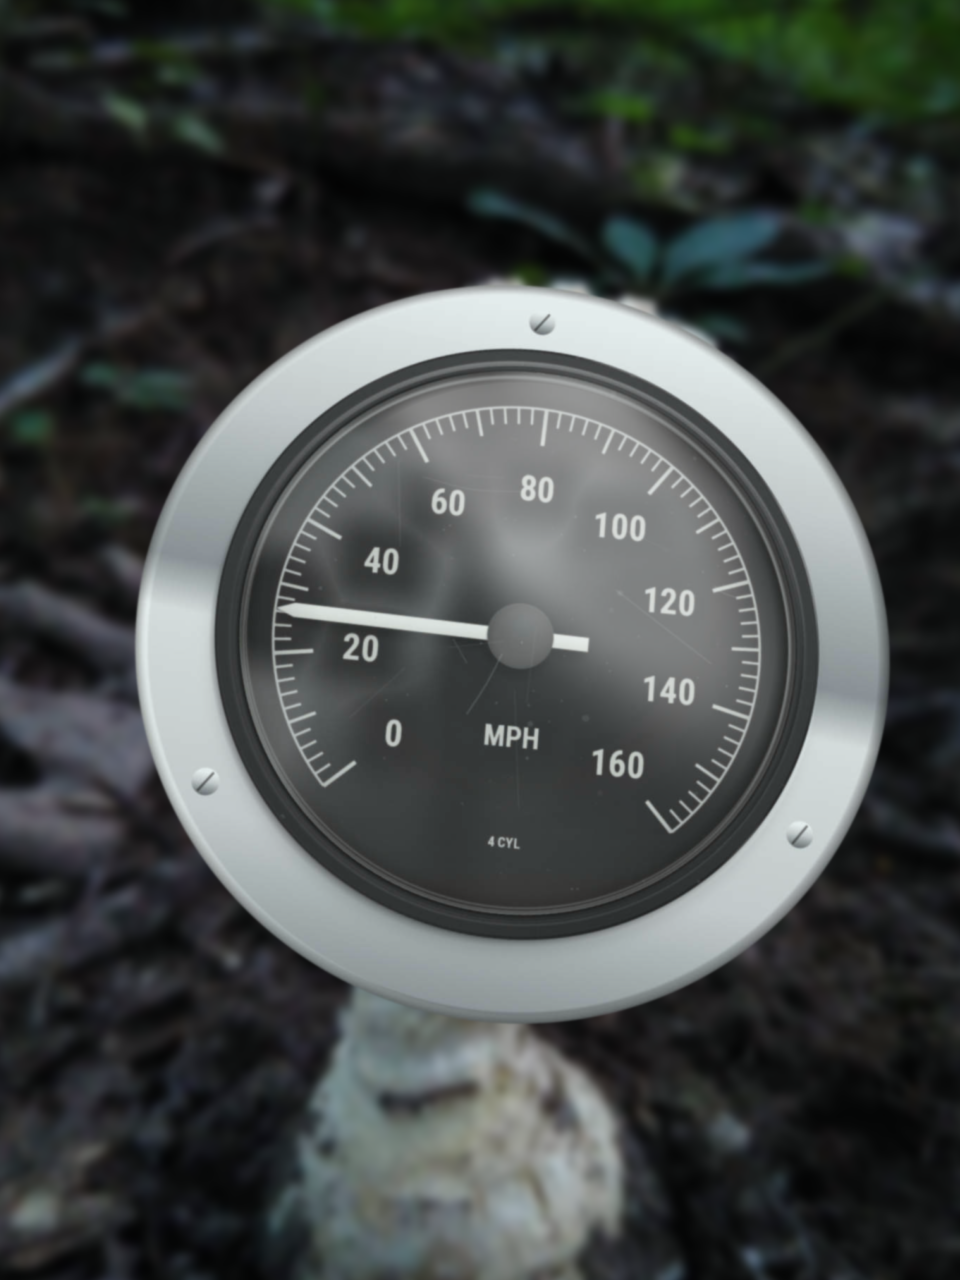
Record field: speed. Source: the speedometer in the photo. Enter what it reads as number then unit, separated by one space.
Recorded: 26 mph
